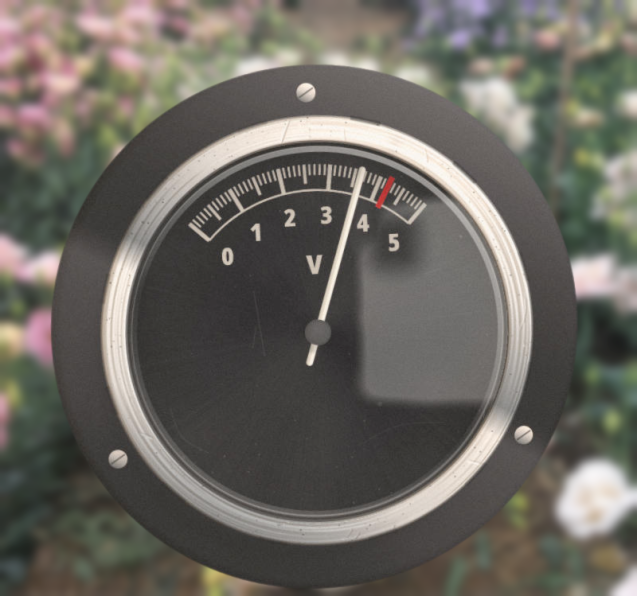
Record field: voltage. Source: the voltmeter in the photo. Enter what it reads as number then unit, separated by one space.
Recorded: 3.6 V
